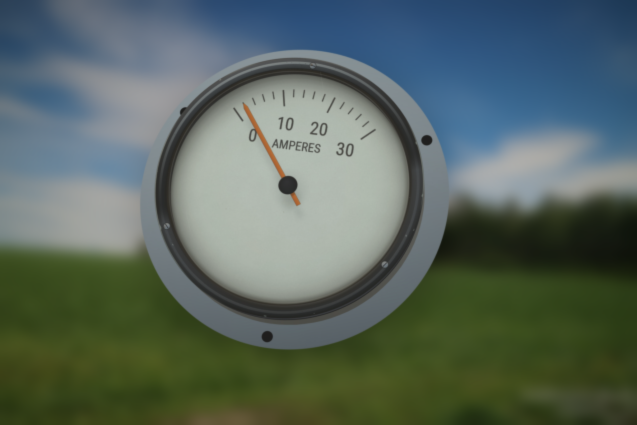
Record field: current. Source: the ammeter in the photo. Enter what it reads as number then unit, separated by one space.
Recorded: 2 A
